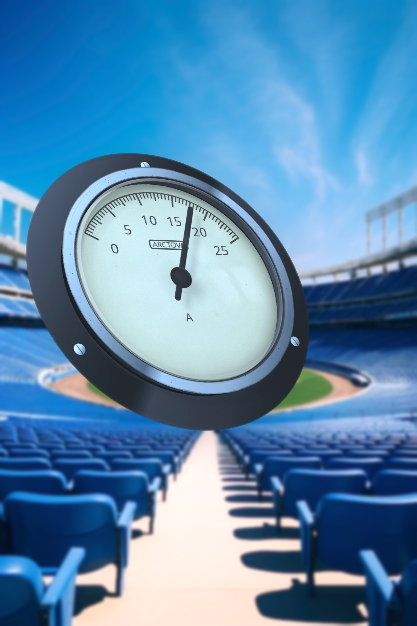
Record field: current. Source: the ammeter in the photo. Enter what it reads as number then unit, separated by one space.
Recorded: 17.5 A
